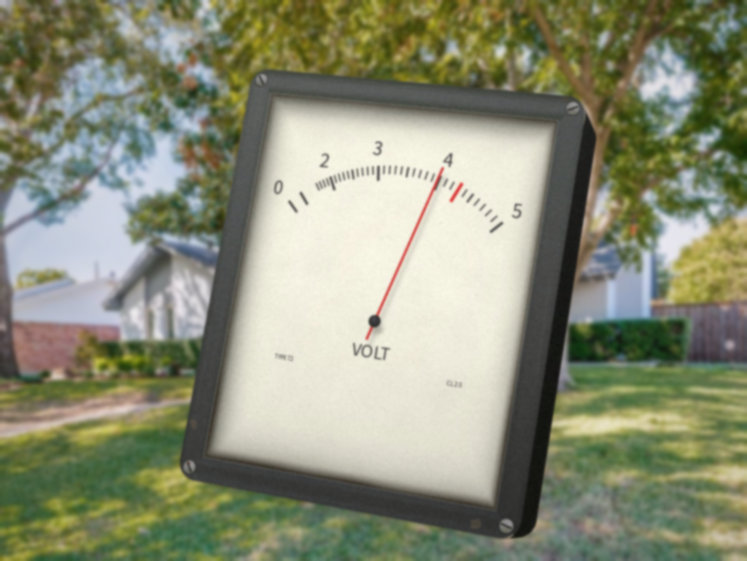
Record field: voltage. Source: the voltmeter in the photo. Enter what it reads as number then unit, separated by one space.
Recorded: 4 V
